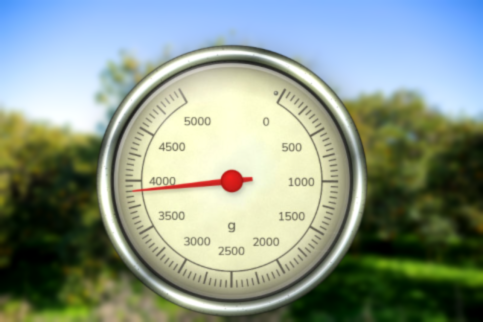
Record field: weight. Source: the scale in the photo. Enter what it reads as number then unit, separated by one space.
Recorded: 3900 g
